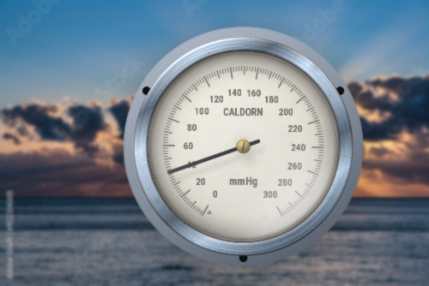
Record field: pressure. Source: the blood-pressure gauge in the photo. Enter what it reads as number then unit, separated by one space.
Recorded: 40 mmHg
